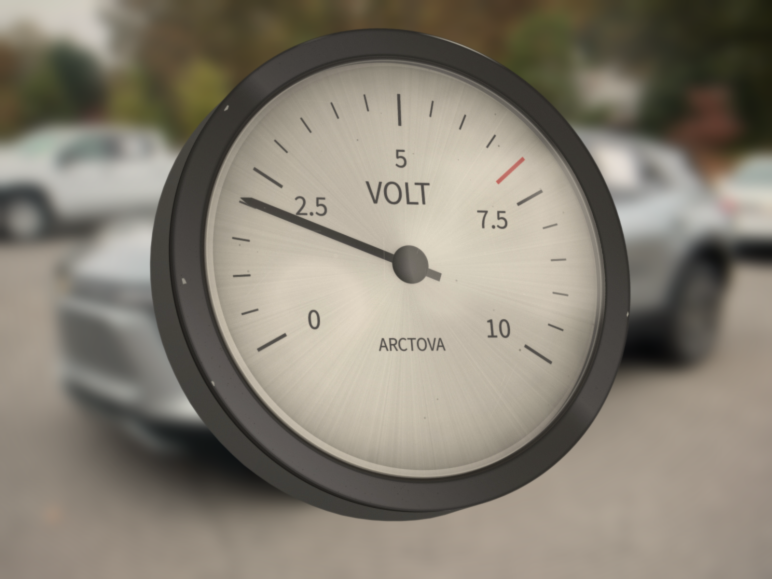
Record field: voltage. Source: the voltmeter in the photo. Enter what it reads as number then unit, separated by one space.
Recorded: 2 V
